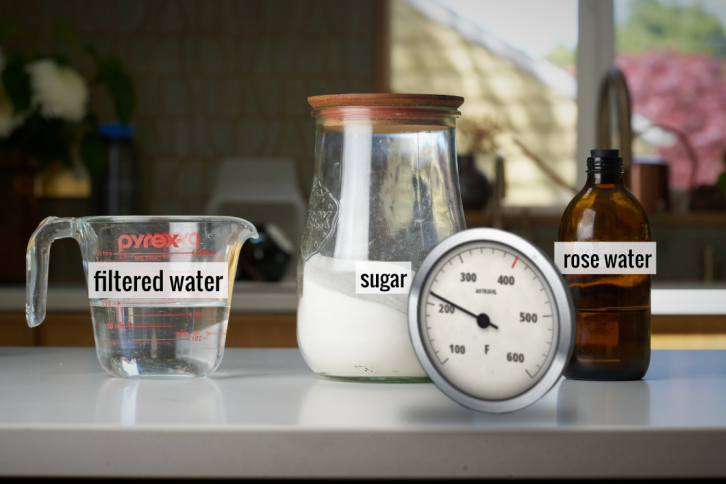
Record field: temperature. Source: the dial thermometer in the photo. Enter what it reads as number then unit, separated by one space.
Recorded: 220 °F
